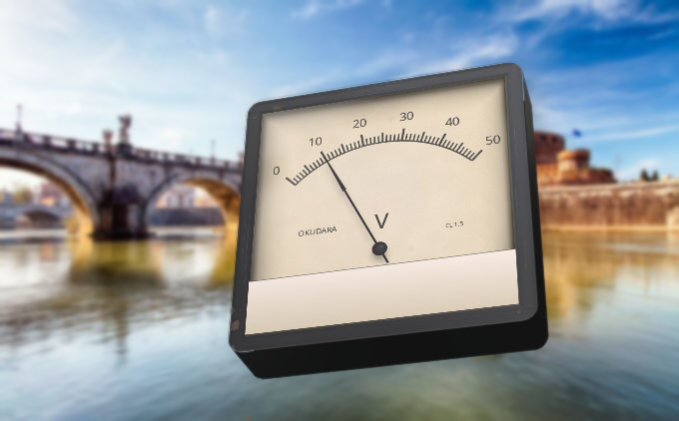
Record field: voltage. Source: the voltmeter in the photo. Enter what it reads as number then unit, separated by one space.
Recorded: 10 V
